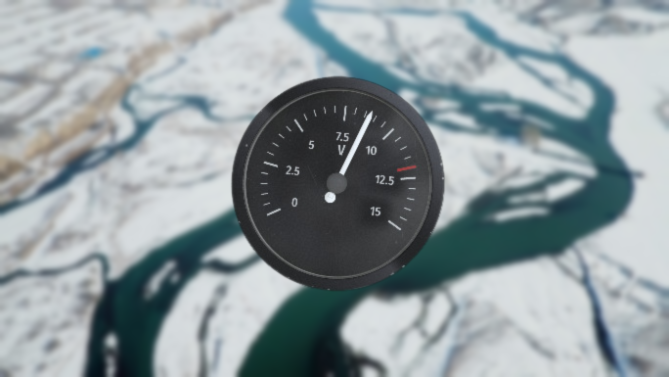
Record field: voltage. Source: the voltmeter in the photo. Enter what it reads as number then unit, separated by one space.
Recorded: 8.75 V
